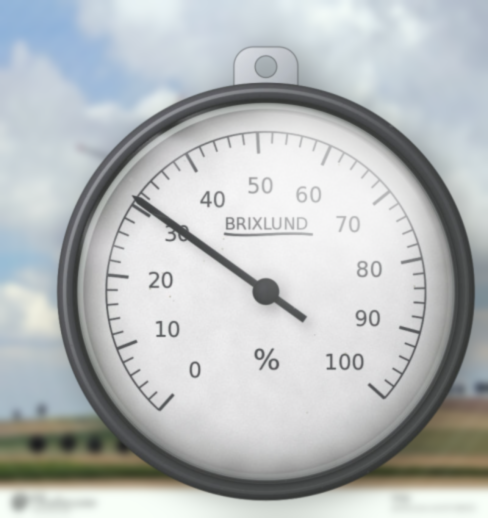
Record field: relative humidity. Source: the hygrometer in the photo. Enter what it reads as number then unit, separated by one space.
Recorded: 31 %
